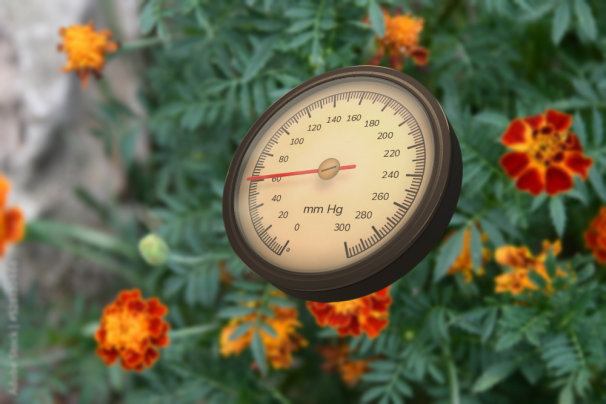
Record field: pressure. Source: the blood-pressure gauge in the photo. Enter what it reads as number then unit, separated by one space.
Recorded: 60 mmHg
